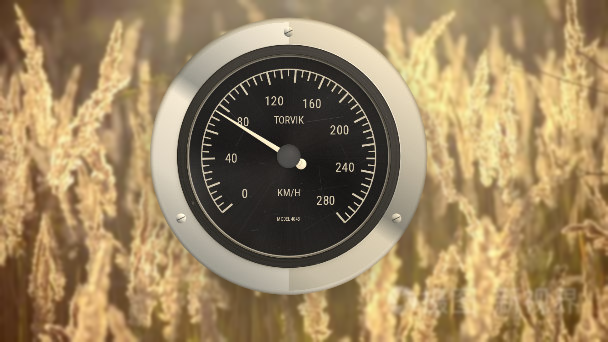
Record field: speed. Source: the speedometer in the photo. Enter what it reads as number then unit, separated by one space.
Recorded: 75 km/h
